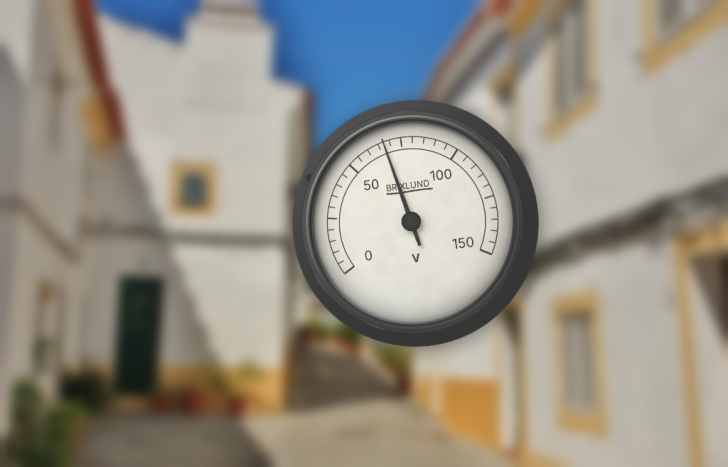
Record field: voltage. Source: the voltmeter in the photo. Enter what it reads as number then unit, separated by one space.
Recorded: 67.5 V
